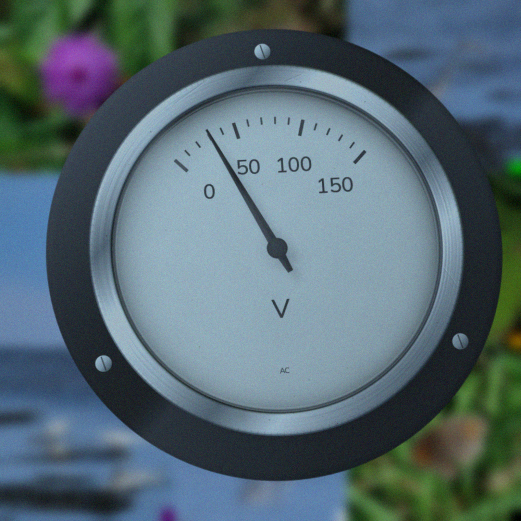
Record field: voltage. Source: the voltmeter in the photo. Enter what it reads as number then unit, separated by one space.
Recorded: 30 V
